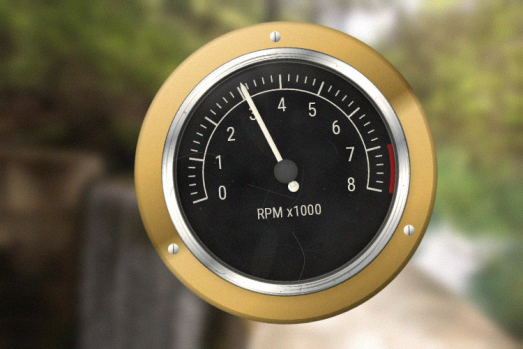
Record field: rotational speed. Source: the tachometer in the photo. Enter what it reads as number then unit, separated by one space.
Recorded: 3100 rpm
